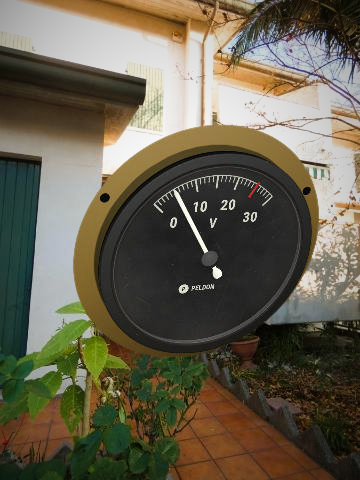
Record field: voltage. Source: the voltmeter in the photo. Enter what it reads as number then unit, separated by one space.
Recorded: 5 V
